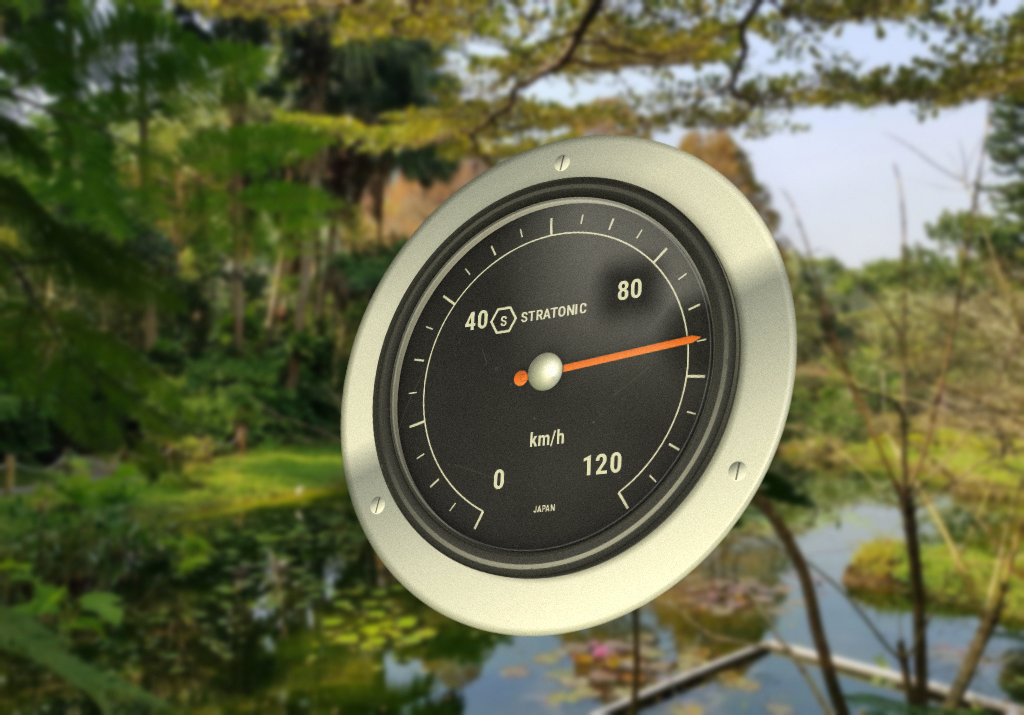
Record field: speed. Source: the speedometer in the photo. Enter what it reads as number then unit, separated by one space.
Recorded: 95 km/h
